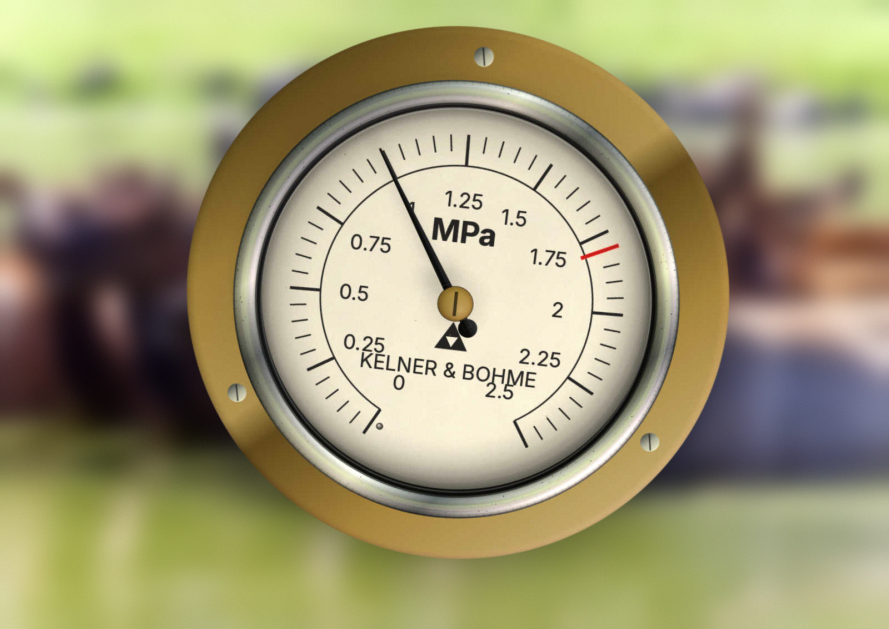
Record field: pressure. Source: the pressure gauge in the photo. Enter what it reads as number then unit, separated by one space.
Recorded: 1 MPa
